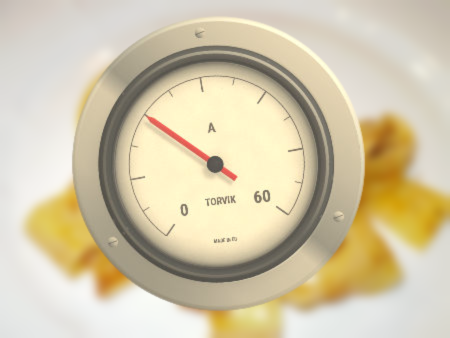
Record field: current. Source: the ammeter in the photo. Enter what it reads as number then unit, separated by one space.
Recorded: 20 A
